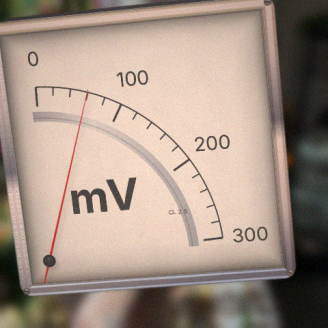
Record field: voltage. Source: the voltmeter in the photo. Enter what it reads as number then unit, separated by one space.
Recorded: 60 mV
